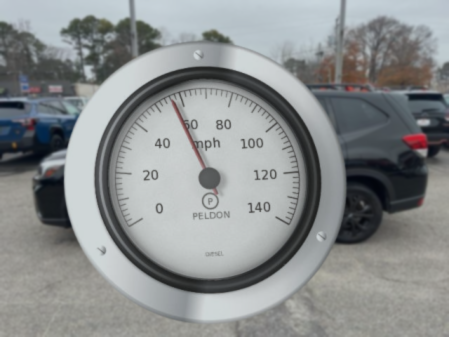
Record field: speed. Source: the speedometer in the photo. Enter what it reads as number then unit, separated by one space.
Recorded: 56 mph
